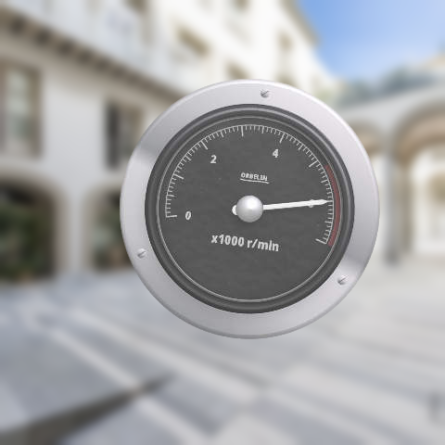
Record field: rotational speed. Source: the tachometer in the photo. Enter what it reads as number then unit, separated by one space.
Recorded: 6000 rpm
